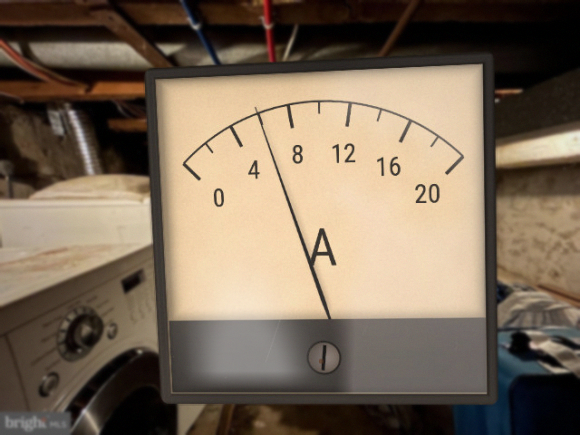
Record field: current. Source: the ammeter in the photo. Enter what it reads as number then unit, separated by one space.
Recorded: 6 A
